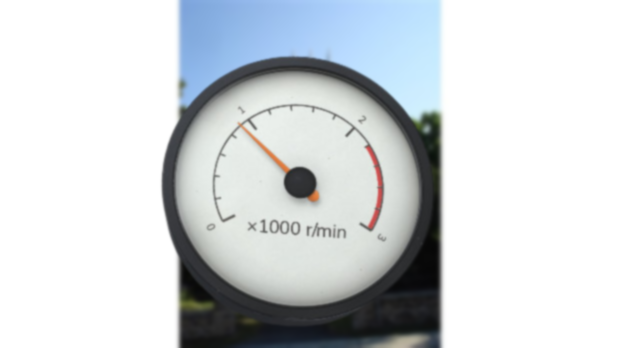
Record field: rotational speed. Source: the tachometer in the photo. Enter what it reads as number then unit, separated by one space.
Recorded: 900 rpm
